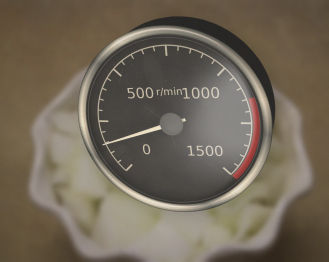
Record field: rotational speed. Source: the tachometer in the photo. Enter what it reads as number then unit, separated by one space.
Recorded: 150 rpm
